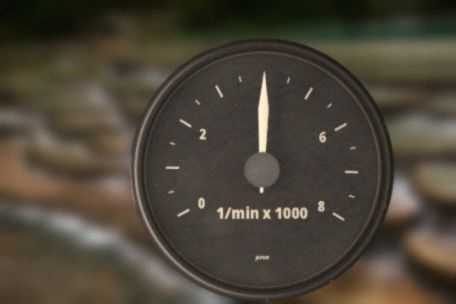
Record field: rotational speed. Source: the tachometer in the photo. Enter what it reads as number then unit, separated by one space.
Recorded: 4000 rpm
